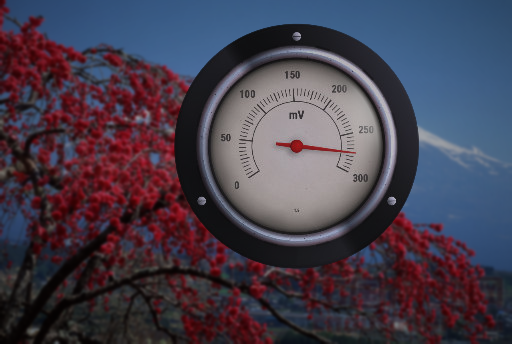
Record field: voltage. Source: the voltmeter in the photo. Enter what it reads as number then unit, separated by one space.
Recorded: 275 mV
